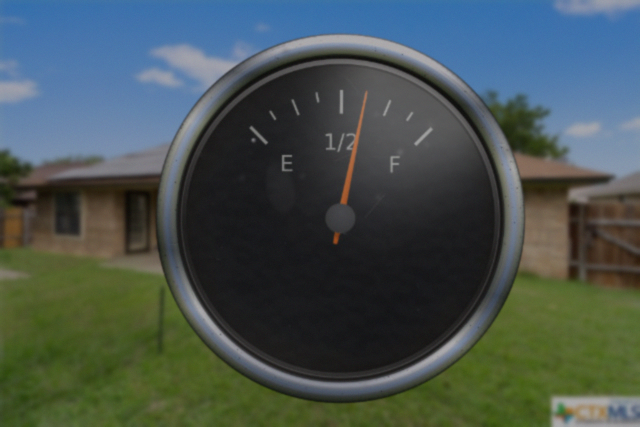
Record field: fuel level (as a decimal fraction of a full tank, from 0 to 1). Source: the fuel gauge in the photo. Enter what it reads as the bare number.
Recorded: 0.625
